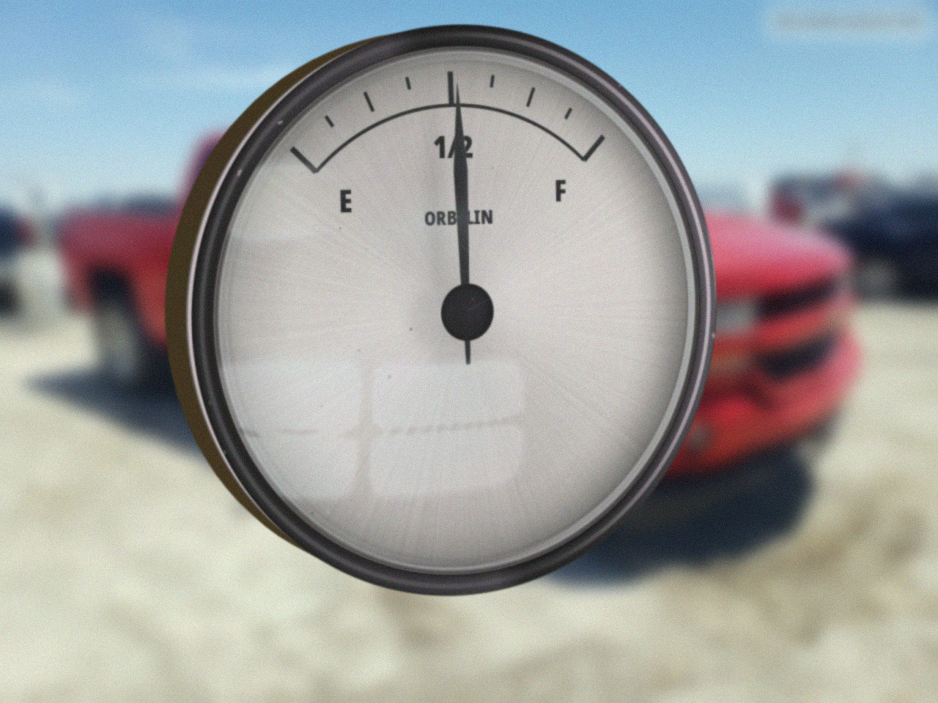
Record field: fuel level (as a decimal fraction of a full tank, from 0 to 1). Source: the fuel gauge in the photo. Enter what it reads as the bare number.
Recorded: 0.5
